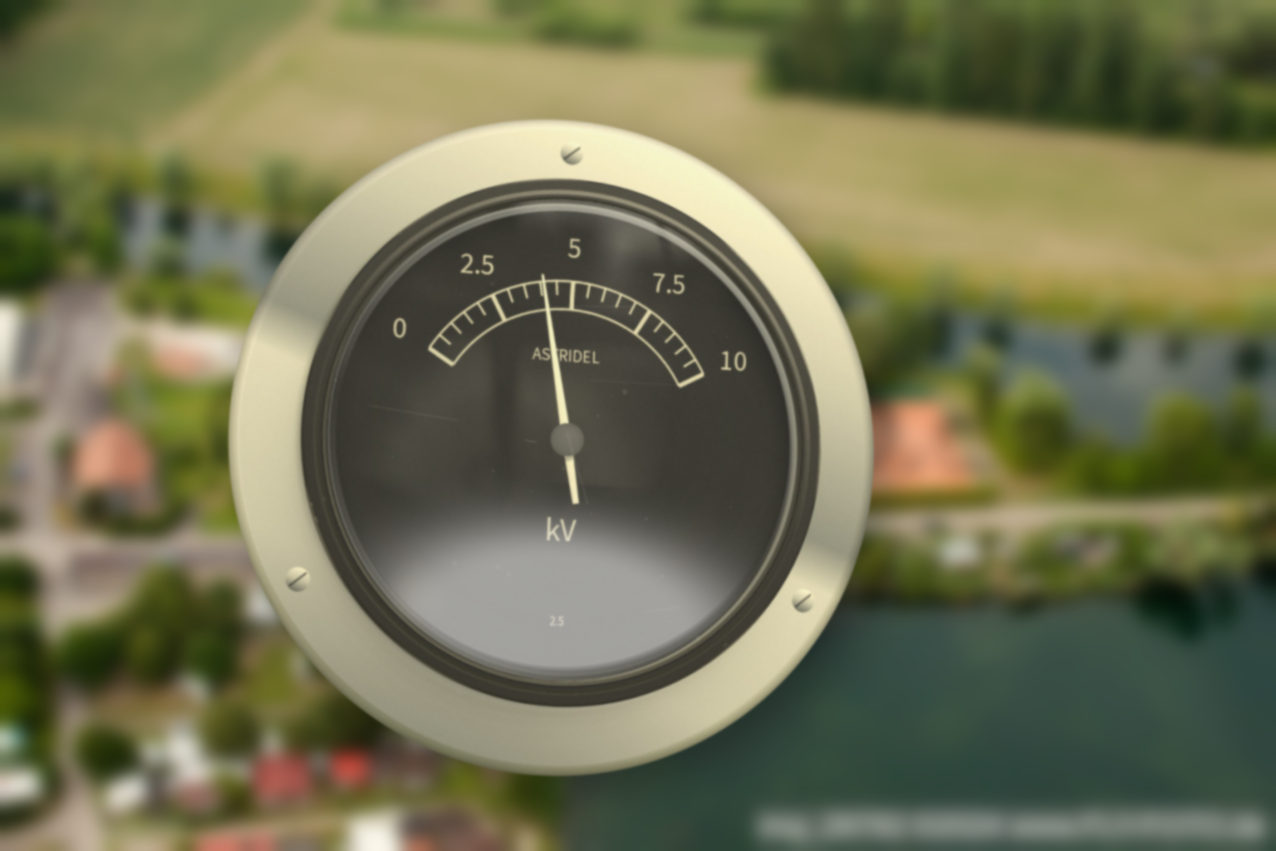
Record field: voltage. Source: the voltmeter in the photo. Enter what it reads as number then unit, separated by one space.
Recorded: 4 kV
